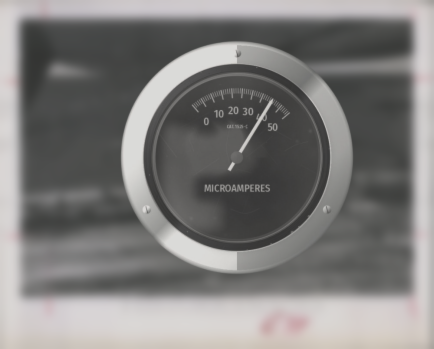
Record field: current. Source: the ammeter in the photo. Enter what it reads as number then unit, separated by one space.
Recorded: 40 µA
